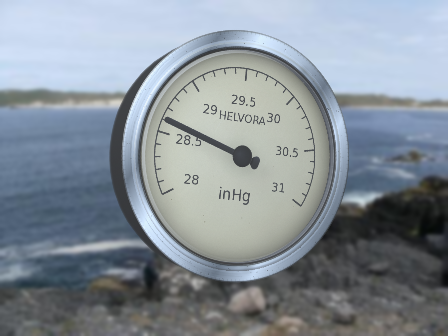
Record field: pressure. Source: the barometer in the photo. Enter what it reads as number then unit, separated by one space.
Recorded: 28.6 inHg
